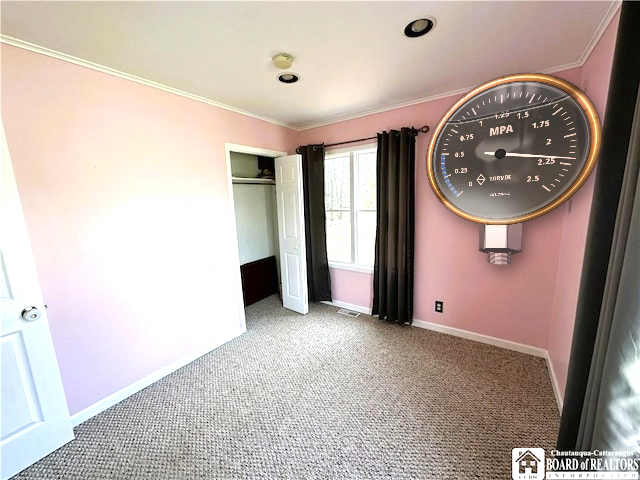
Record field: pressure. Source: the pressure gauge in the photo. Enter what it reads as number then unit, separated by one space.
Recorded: 2.2 MPa
